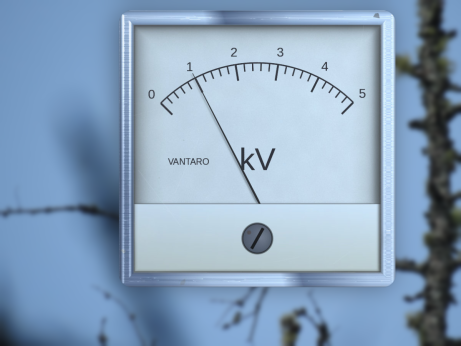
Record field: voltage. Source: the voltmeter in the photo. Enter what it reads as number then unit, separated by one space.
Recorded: 1 kV
